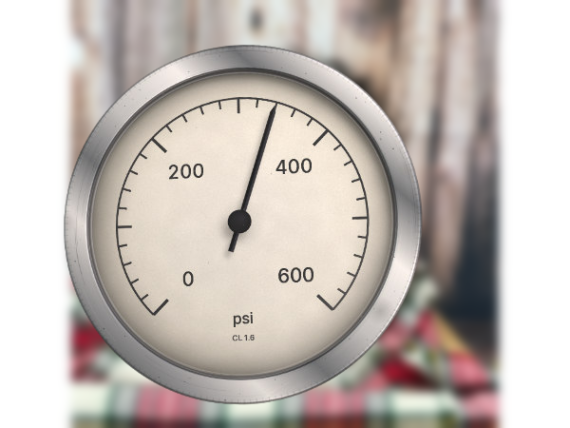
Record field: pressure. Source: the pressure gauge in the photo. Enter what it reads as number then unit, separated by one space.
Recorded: 340 psi
